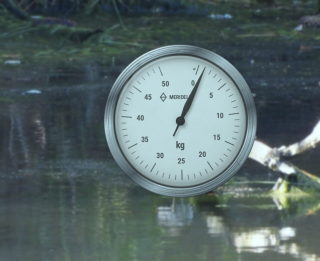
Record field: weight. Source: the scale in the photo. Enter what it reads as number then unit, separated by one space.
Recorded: 1 kg
